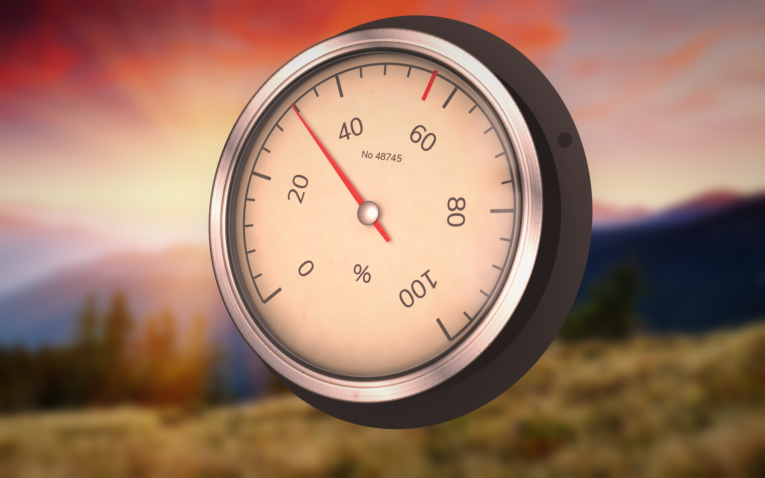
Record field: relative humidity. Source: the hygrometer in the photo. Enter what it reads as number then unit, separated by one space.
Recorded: 32 %
